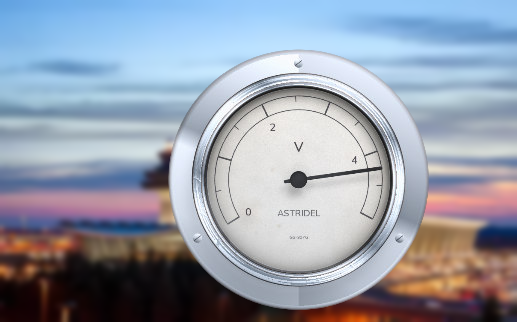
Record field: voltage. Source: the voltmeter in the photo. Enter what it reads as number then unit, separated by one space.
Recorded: 4.25 V
